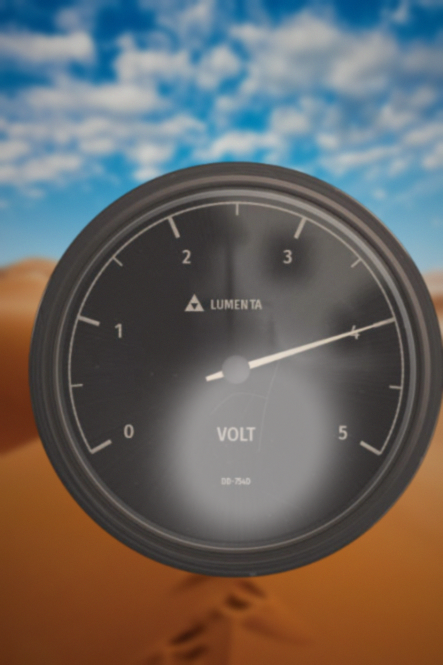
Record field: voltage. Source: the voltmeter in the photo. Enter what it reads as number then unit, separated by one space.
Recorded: 4 V
